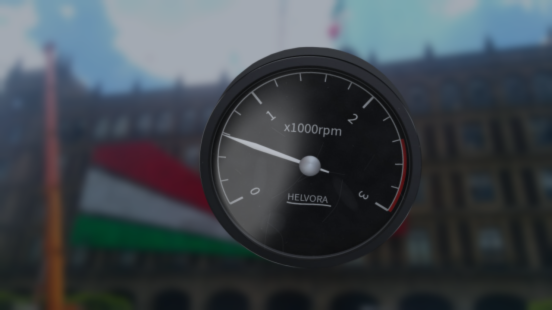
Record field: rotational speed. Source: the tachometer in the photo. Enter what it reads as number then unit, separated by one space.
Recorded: 600 rpm
